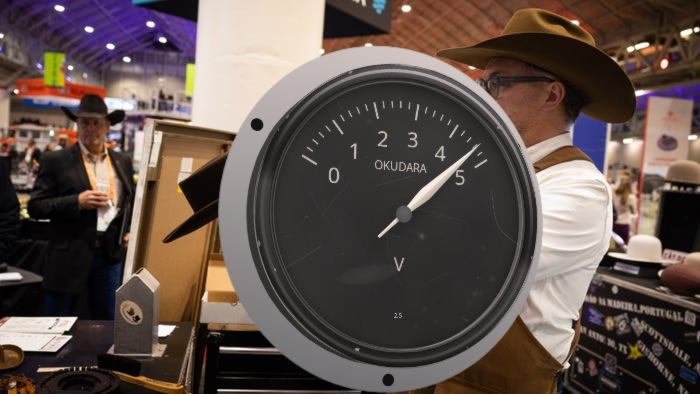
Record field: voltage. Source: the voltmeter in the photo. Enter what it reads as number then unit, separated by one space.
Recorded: 4.6 V
